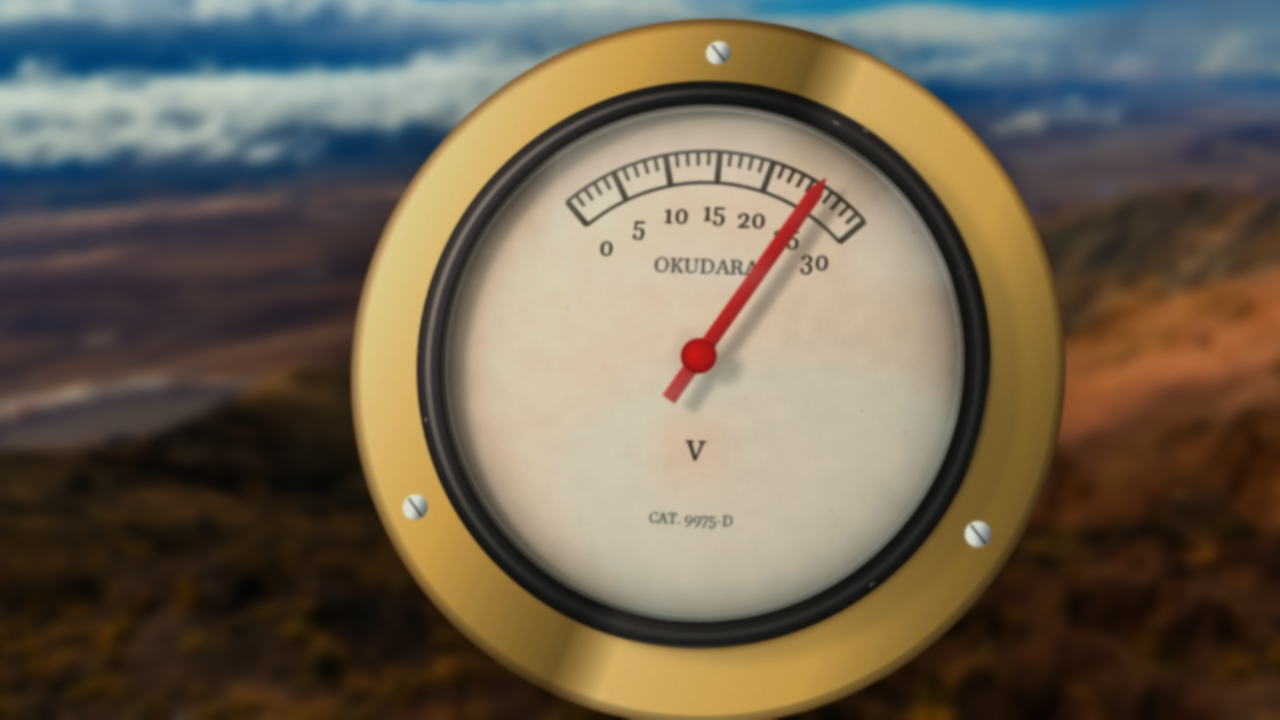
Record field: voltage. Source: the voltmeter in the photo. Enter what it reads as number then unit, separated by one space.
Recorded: 25 V
